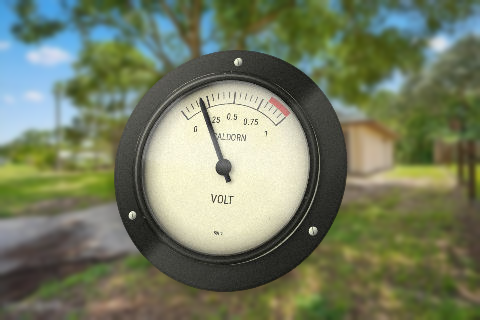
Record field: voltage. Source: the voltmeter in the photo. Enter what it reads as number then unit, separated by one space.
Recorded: 0.2 V
